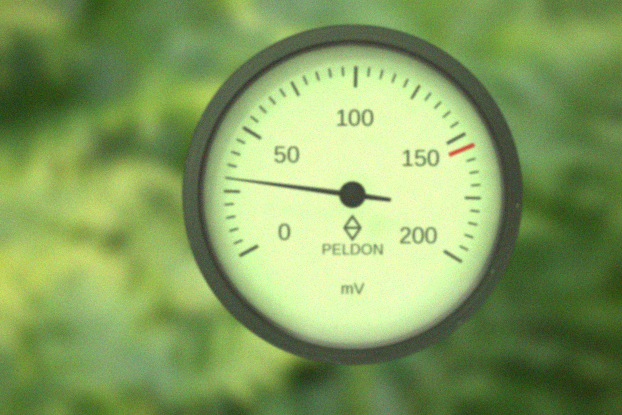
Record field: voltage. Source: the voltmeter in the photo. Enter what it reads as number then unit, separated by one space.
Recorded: 30 mV
